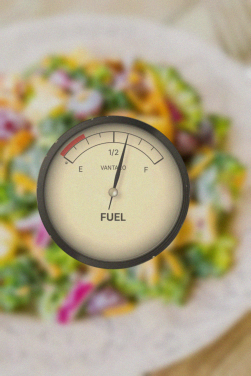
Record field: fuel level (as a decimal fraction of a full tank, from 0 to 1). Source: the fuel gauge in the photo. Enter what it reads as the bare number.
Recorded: 0.625
